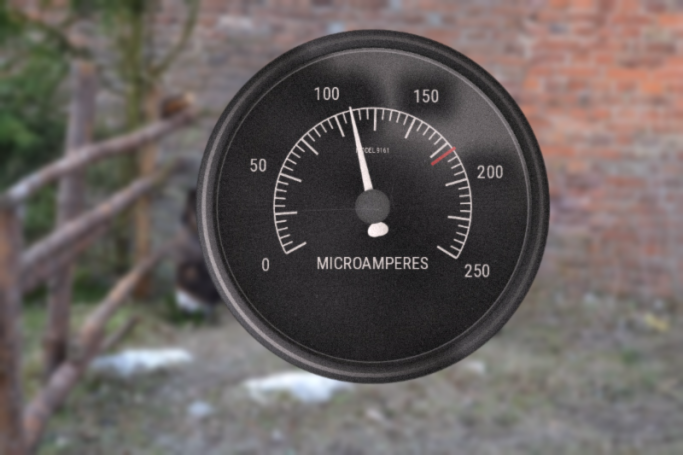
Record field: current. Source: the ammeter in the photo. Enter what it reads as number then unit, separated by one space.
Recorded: 110 µA
